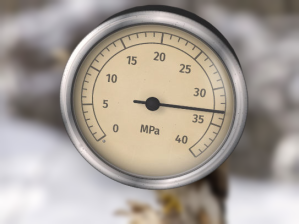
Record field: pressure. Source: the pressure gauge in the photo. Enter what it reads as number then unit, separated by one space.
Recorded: 33 MPa
